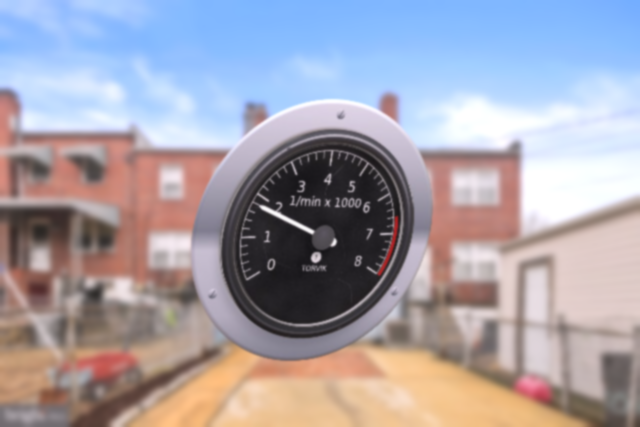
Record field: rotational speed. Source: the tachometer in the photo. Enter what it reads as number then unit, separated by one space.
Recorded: 1800 rpm
